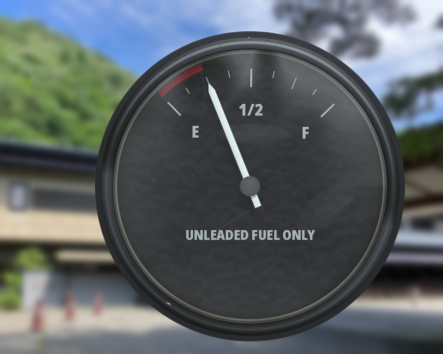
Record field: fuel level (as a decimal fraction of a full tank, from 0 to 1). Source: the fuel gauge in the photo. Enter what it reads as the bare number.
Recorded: 0.25
